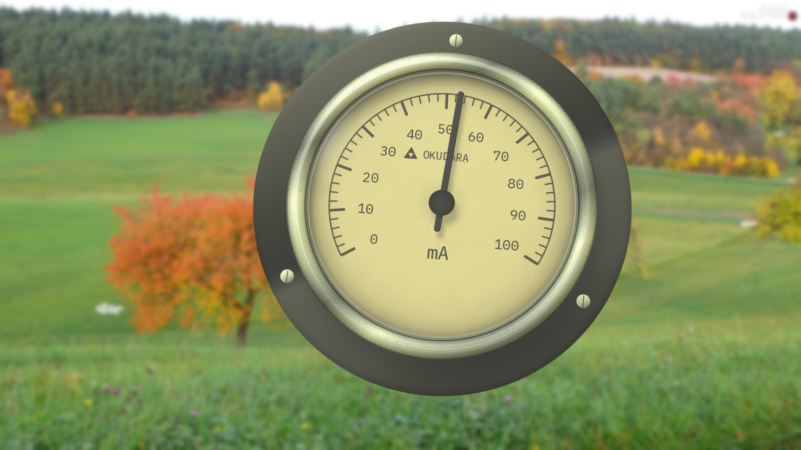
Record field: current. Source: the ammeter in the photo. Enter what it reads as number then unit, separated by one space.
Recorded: 53 mA
